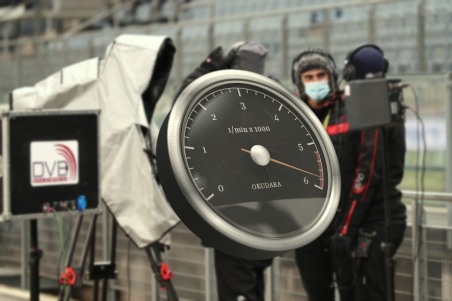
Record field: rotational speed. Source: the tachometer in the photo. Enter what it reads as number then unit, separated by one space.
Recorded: 5800 rpm
